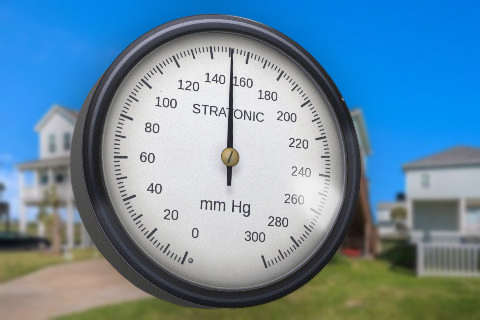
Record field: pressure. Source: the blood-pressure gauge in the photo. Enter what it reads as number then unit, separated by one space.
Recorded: 150 mmHg
